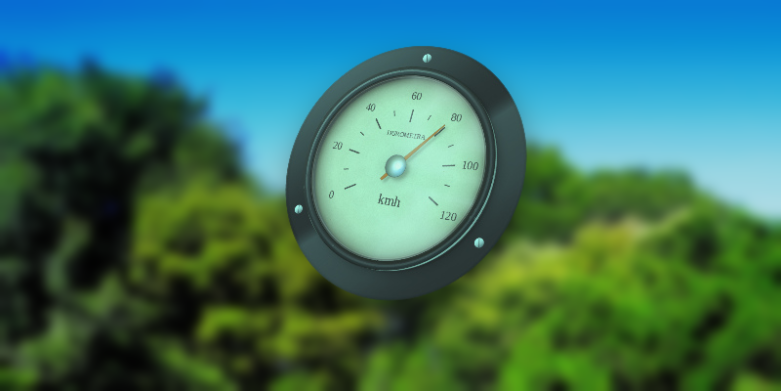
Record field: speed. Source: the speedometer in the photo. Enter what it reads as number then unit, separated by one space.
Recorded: 80 km/h
